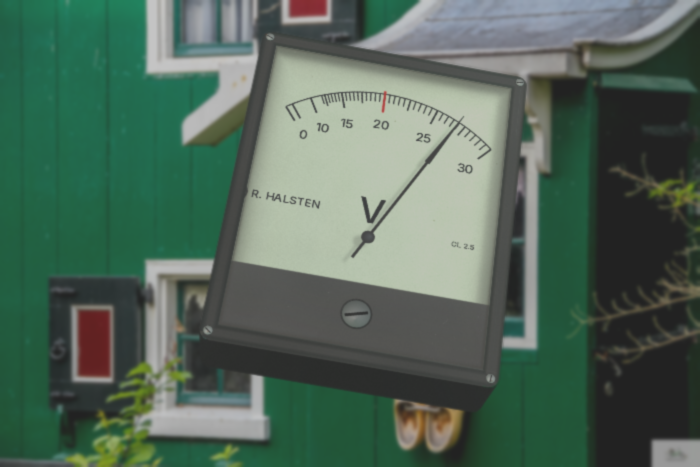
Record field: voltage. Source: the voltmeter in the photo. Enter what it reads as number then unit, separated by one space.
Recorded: 27 V
